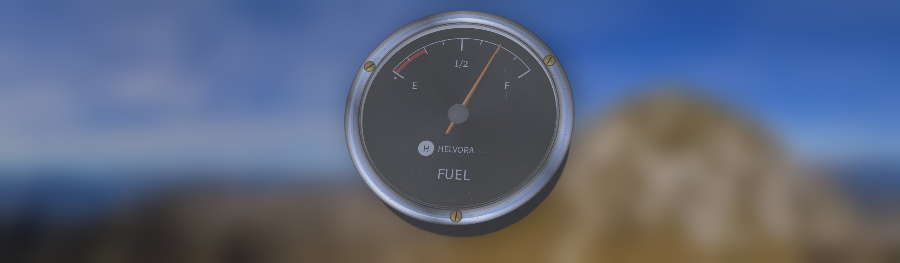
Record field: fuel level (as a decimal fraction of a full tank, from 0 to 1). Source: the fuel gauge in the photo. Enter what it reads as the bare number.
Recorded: 0.75
